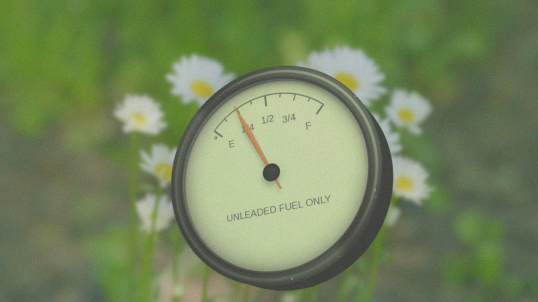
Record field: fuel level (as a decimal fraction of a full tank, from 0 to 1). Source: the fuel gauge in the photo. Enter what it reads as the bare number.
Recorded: 0.25
